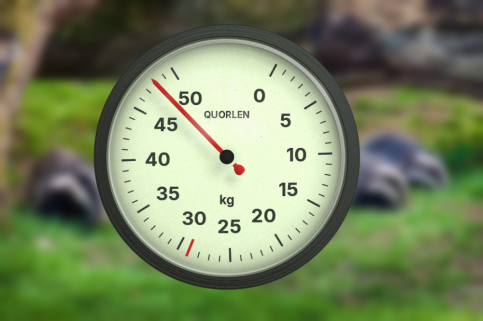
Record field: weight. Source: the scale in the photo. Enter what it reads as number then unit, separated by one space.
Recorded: 48 kg
